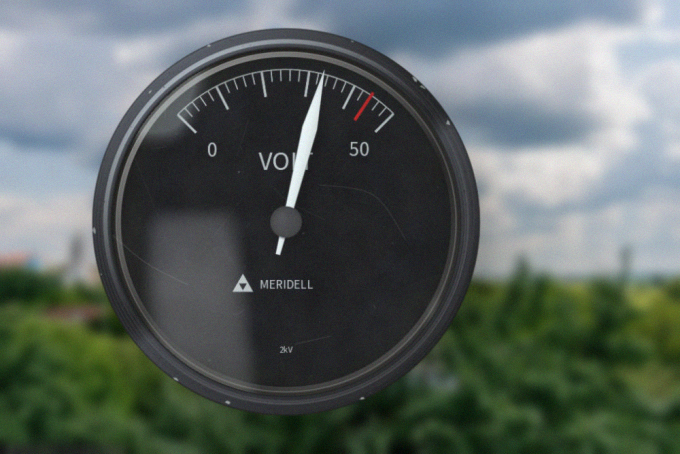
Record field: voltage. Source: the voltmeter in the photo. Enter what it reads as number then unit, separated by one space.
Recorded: 33 V
